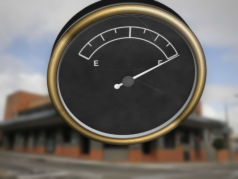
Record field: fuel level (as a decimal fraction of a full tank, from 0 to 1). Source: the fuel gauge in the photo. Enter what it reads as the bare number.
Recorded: 1
